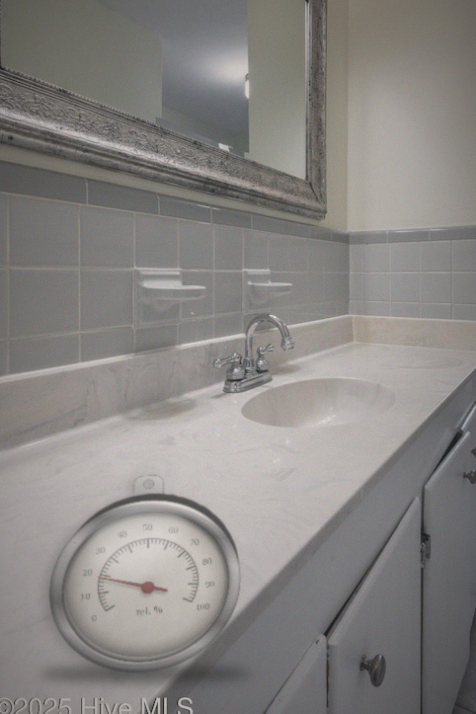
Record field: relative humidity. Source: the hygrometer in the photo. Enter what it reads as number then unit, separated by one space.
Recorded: 20 %
